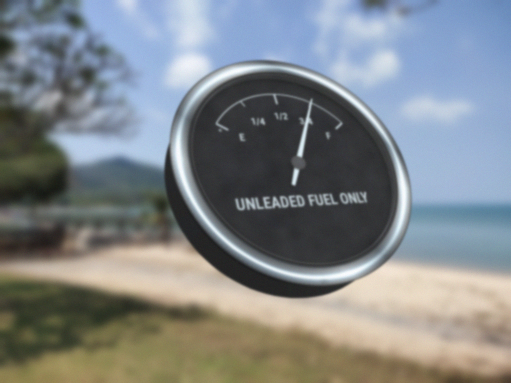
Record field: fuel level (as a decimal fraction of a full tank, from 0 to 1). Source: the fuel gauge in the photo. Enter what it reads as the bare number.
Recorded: 0.75
